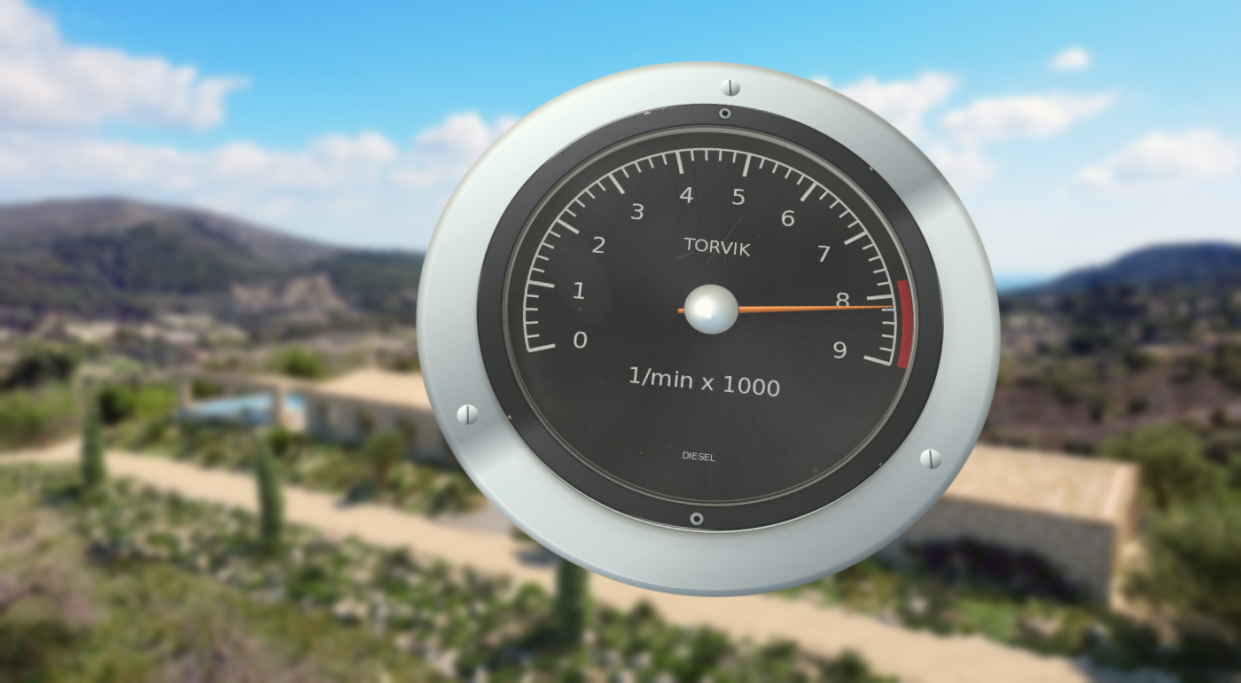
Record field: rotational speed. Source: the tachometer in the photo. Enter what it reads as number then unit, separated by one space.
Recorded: 8200 rpm
